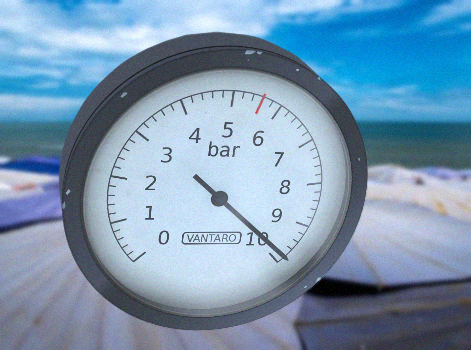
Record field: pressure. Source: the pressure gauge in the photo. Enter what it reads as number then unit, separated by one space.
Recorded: 9.8 bar
